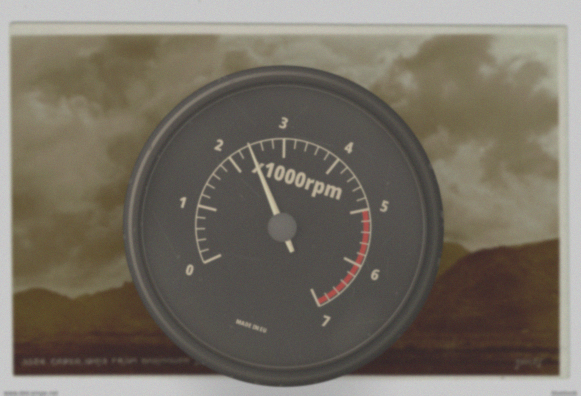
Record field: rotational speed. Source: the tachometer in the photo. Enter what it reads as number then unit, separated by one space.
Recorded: 2400 rpm
